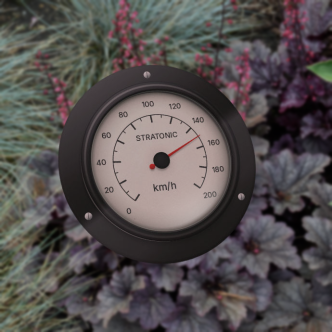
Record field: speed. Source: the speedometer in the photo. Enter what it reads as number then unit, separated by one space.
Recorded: 150 km/h
